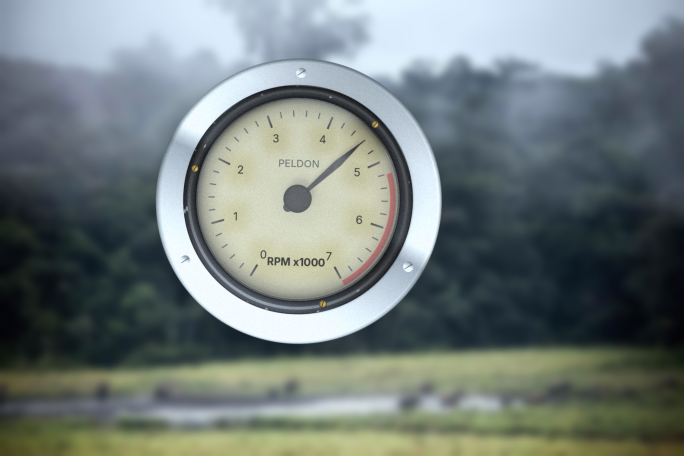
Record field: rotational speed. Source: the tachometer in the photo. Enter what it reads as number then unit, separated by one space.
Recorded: 4600 rpm
